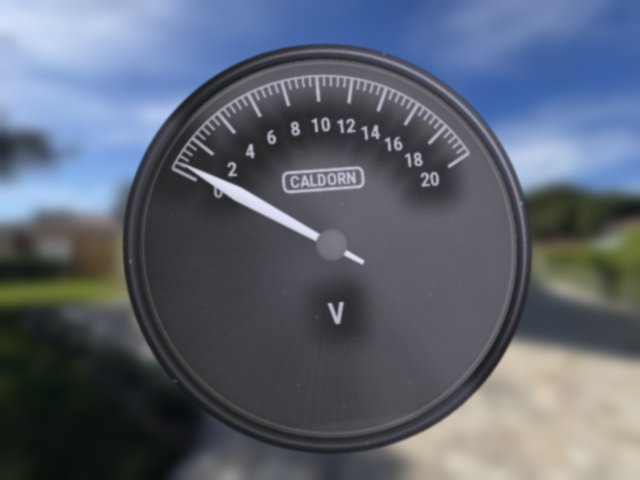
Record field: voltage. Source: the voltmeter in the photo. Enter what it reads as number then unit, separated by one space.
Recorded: 0.4 V
